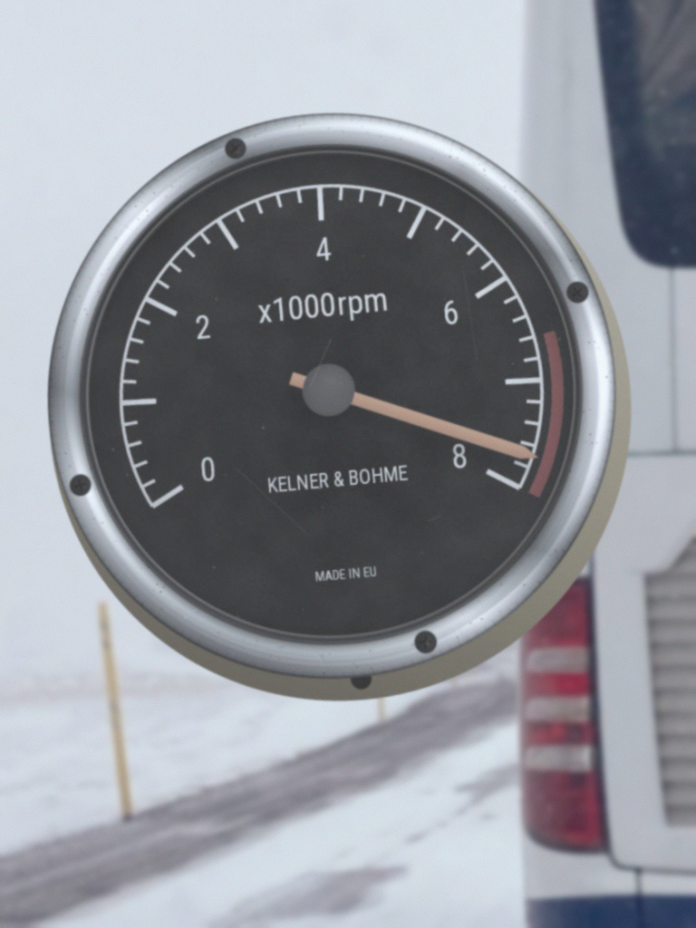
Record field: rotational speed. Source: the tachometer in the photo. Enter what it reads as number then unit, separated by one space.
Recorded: 7700 rpm
